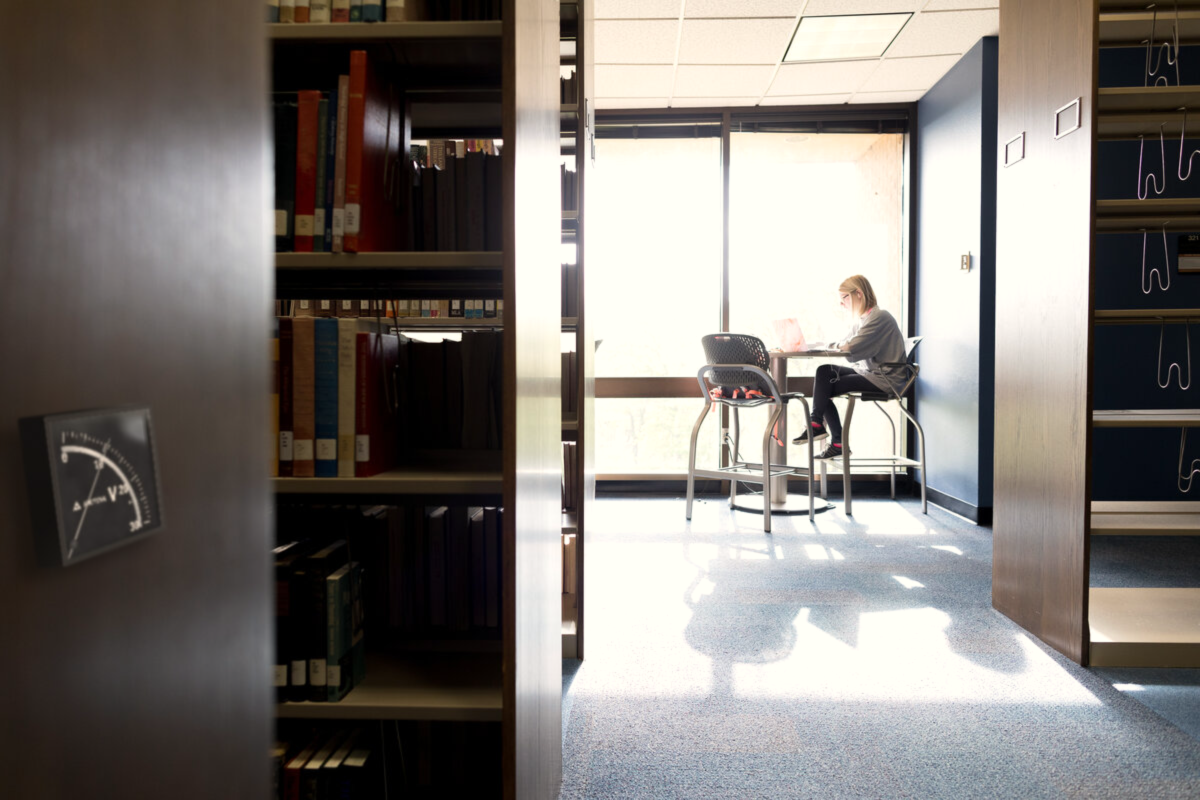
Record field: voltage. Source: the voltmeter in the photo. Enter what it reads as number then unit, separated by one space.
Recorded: 10 V
